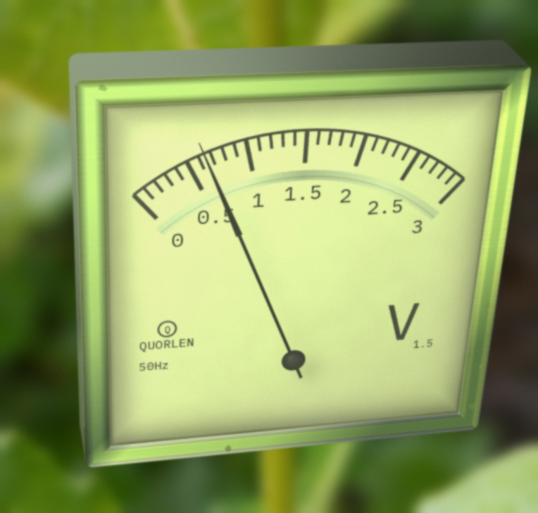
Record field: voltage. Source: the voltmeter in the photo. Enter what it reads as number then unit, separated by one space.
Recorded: 0.65 V
